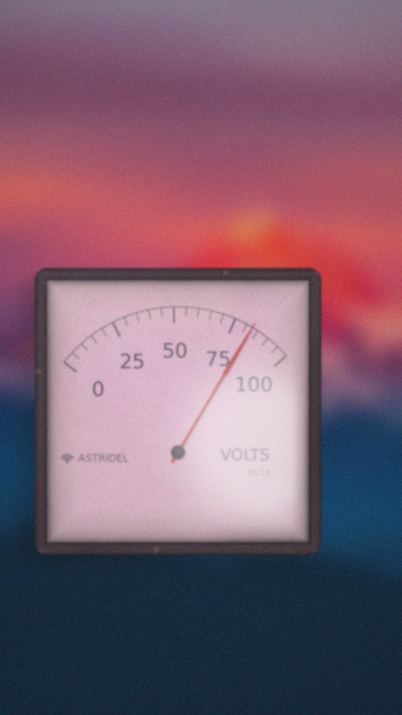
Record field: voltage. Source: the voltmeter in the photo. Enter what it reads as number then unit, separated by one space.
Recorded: 82.5 V
